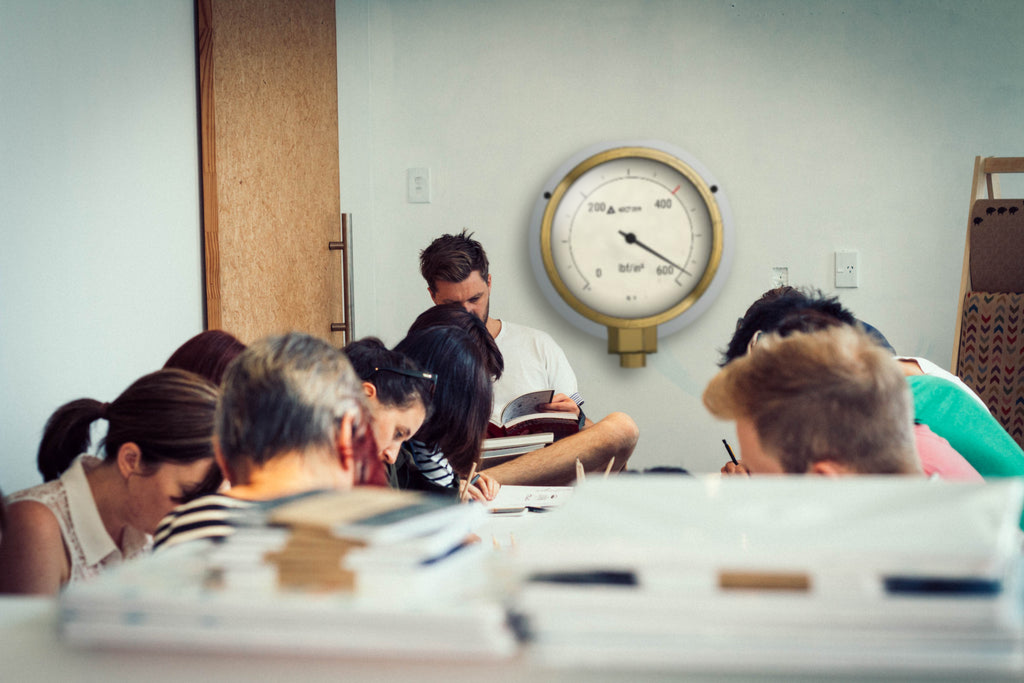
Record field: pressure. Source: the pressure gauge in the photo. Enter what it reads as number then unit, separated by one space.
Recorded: 575 psi
